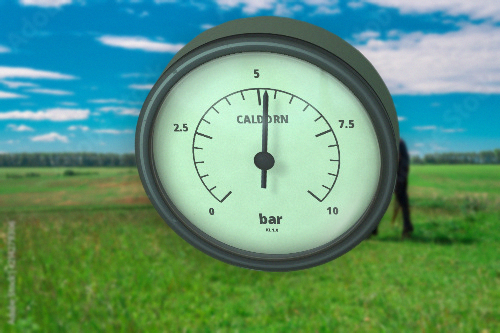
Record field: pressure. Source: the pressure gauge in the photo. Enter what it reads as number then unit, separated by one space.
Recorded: 5.25 bar
